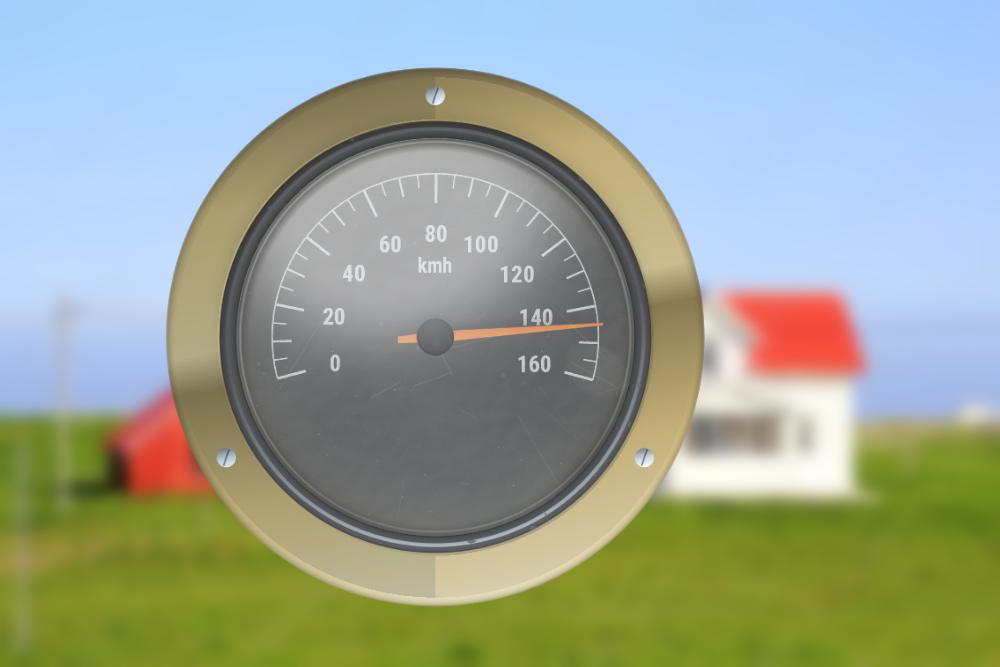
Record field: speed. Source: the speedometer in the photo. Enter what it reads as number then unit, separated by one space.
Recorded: 145 km/h
